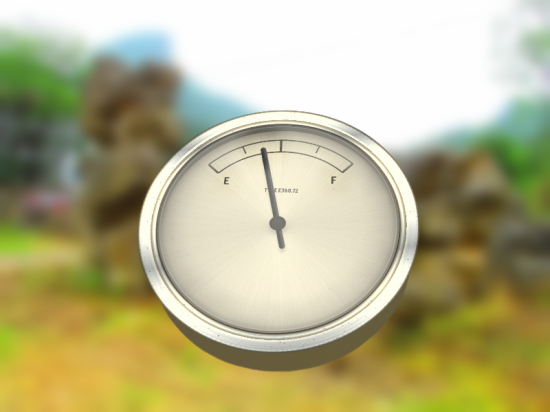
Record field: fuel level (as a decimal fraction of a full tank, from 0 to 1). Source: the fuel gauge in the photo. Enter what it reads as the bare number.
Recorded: 0.375
